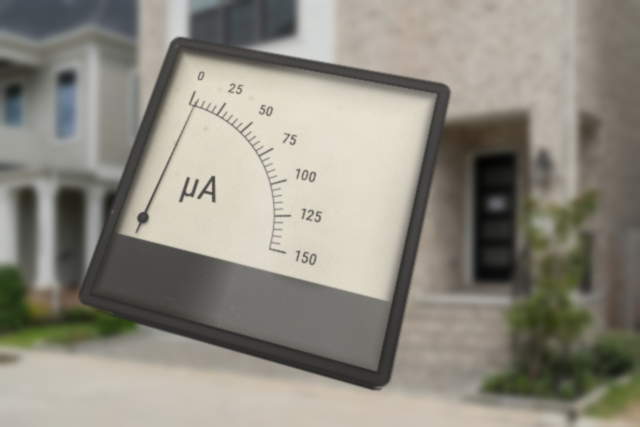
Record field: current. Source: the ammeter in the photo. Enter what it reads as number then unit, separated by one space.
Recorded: 5 µA
